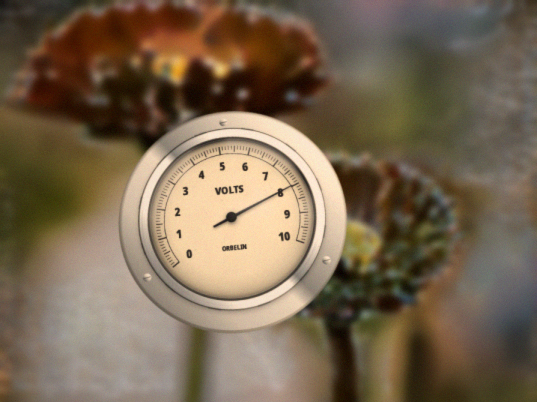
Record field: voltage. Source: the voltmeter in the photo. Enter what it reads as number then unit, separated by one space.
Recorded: 8 V
